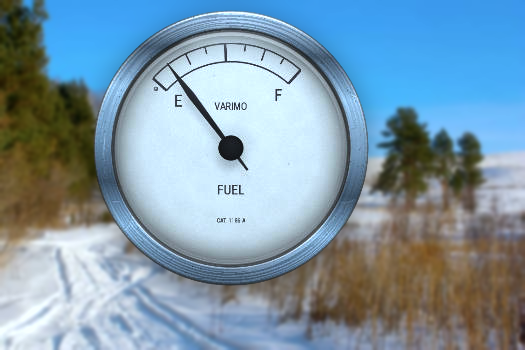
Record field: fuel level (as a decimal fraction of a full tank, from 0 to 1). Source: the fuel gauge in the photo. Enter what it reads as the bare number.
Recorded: 0.125
